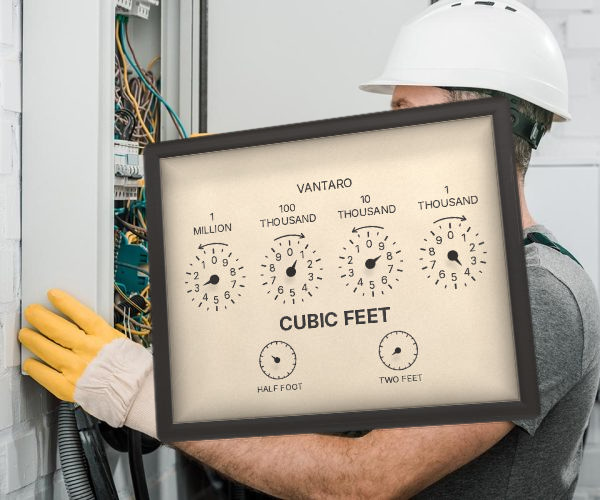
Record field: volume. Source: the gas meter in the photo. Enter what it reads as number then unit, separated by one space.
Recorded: 308400 ft³
